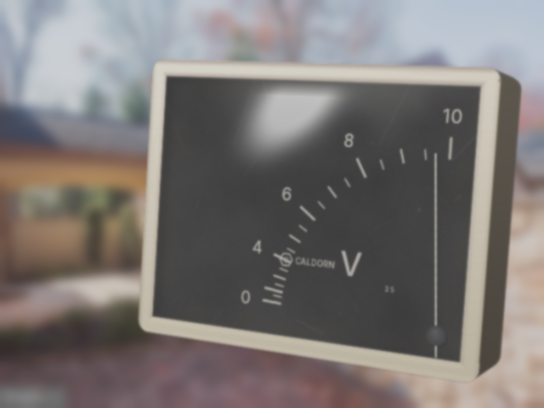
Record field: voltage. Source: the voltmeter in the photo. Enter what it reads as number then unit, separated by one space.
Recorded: 9.75 V
